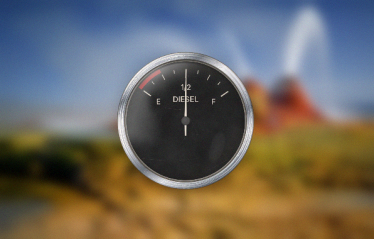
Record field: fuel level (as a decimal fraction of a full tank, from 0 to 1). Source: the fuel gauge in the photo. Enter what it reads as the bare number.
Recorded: 0.5
